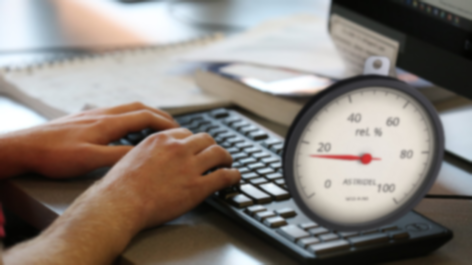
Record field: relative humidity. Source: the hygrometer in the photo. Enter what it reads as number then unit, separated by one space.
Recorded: 16 %
